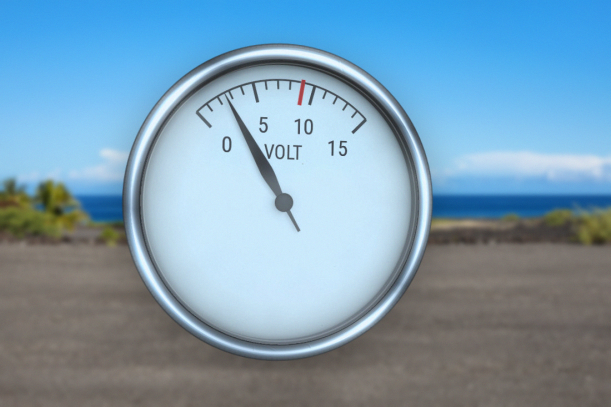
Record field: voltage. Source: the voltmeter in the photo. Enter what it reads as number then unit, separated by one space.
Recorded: 2.5 V
